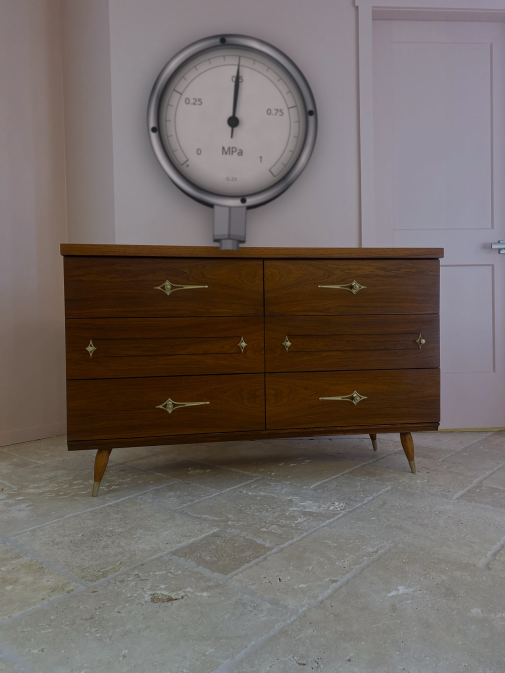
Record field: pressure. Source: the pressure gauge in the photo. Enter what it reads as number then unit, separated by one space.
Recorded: 0.5 MPa
